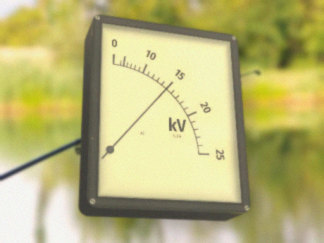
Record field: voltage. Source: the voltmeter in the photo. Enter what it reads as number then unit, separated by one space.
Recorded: 15 kV
